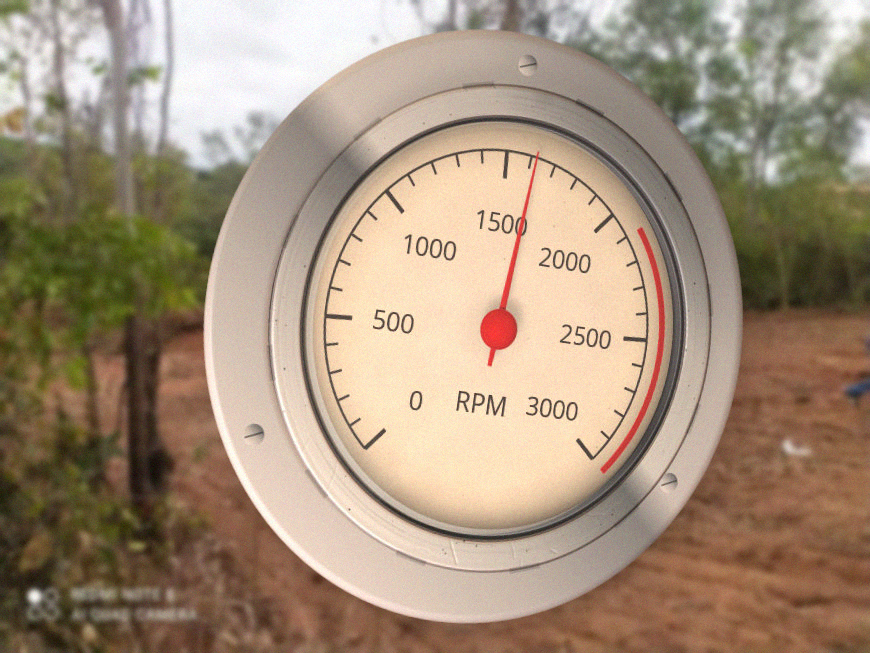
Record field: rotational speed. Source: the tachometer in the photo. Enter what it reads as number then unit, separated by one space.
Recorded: 1600 rpm
